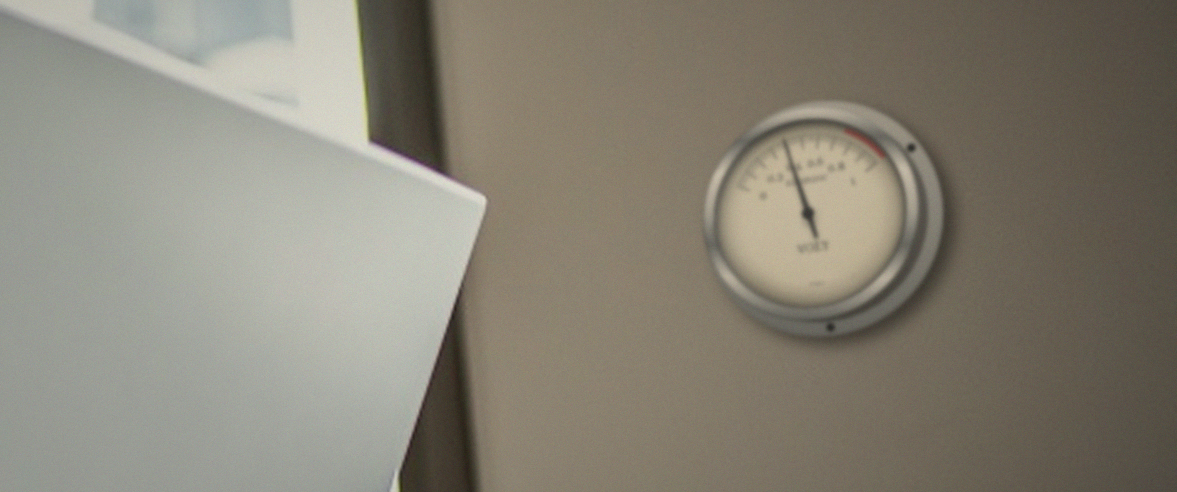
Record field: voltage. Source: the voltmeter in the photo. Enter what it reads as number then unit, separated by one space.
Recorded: 0.4 V
